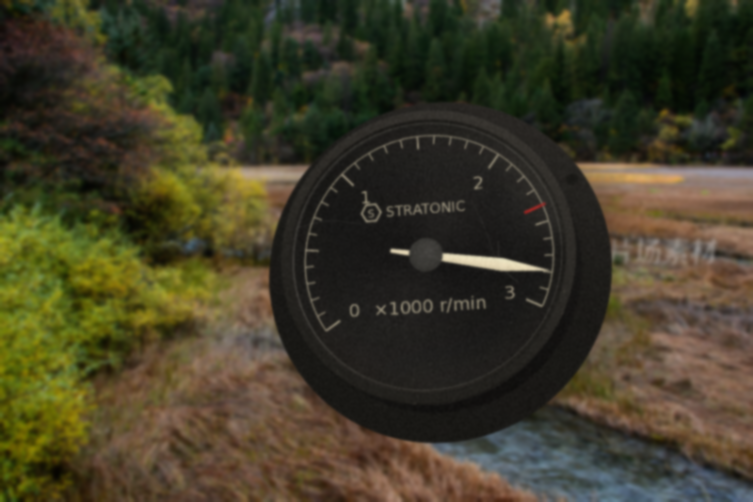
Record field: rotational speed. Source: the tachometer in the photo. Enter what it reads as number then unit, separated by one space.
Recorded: 2800 rpm
